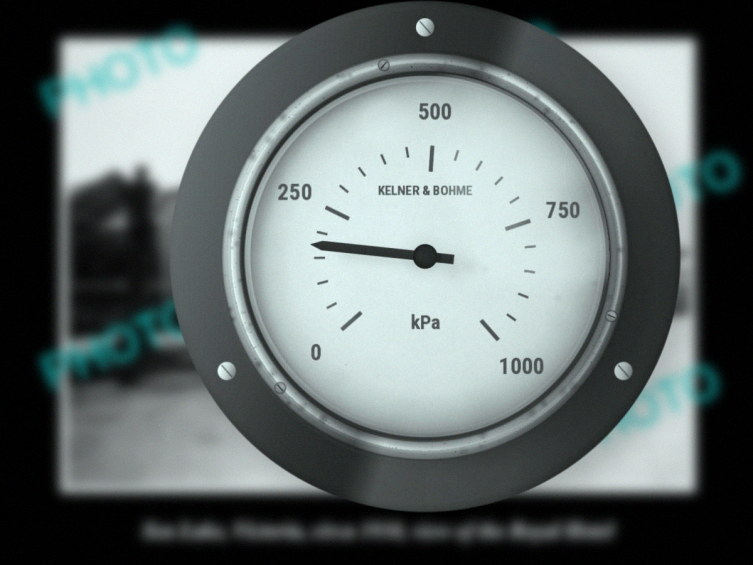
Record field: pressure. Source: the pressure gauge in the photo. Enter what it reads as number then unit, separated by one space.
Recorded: 175 kPa
